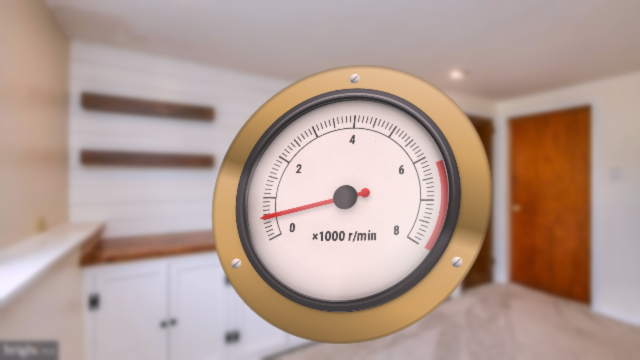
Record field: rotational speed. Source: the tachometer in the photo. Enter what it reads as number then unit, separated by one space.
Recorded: 500 rpm
